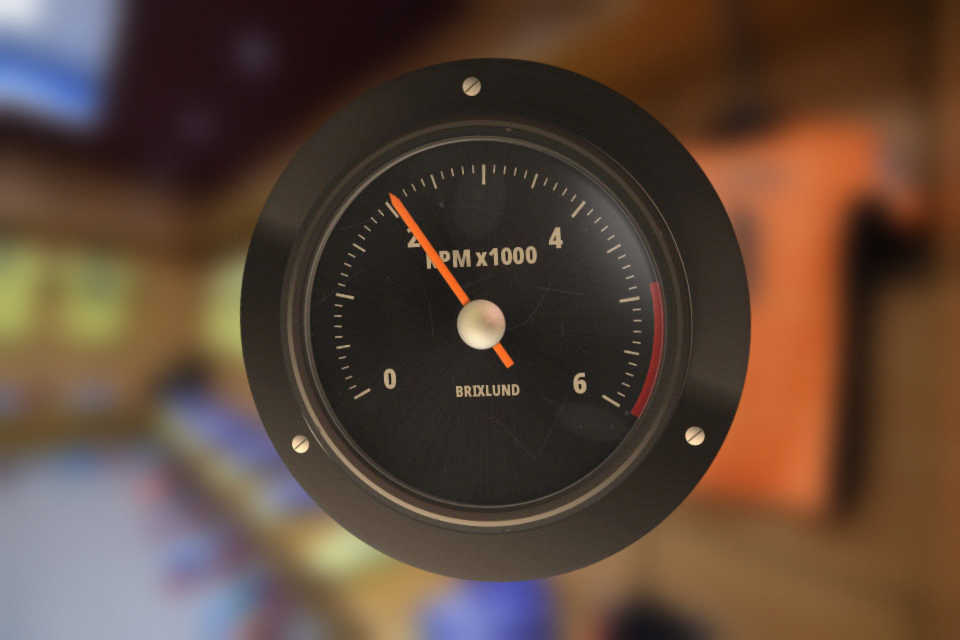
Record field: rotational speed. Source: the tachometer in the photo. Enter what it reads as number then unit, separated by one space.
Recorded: 2100 rpm
